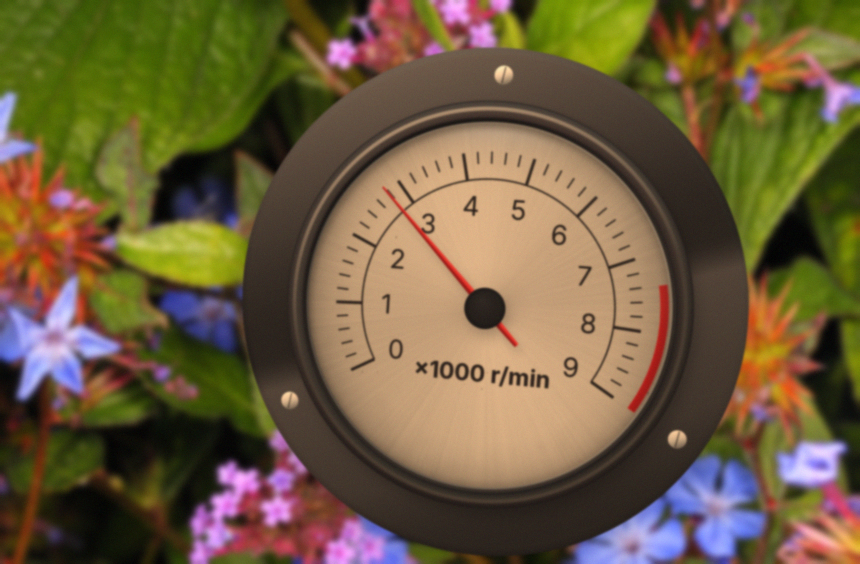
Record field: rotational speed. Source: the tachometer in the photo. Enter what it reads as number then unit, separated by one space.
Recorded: 2800 rpm
